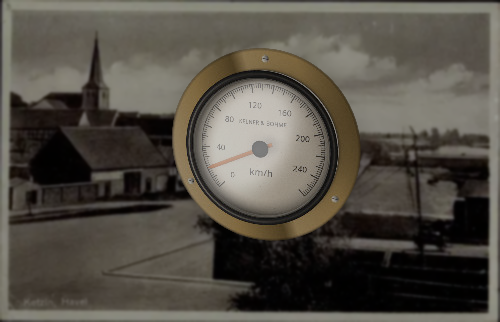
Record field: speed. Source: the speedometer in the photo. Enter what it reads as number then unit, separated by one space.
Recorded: 20 km/h
